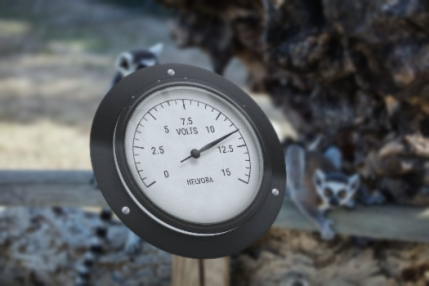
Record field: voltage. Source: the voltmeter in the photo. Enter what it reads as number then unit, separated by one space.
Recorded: 11.5 V
